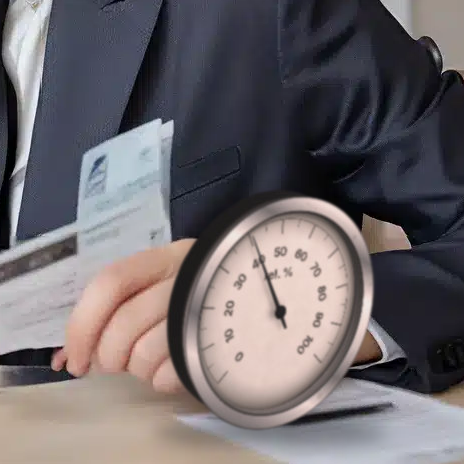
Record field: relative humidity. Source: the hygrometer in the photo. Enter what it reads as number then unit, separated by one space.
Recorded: 40 %
